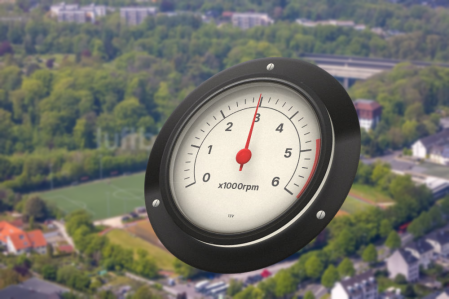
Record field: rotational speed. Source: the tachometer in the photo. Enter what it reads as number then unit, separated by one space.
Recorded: 3000 rpm
